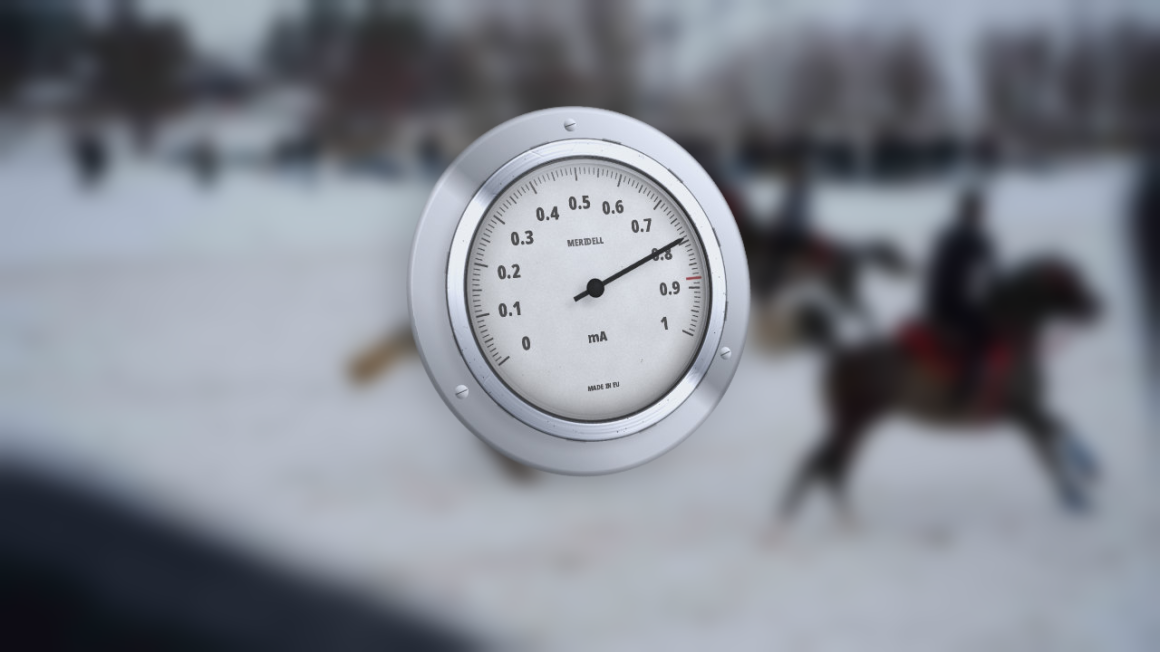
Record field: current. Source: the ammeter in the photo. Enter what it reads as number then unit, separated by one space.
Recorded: 0.79 mA
